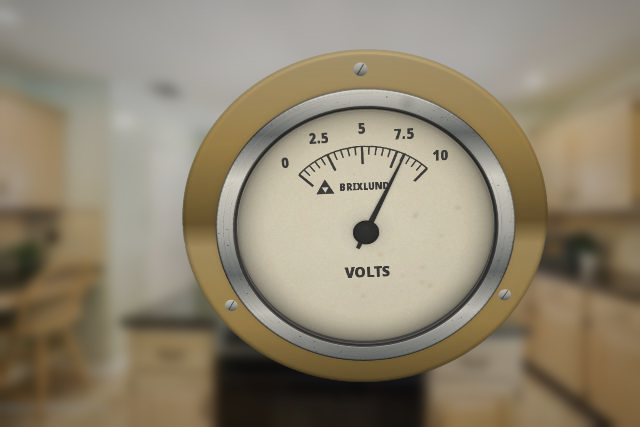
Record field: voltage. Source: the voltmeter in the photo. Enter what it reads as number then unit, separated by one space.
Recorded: 8 V
